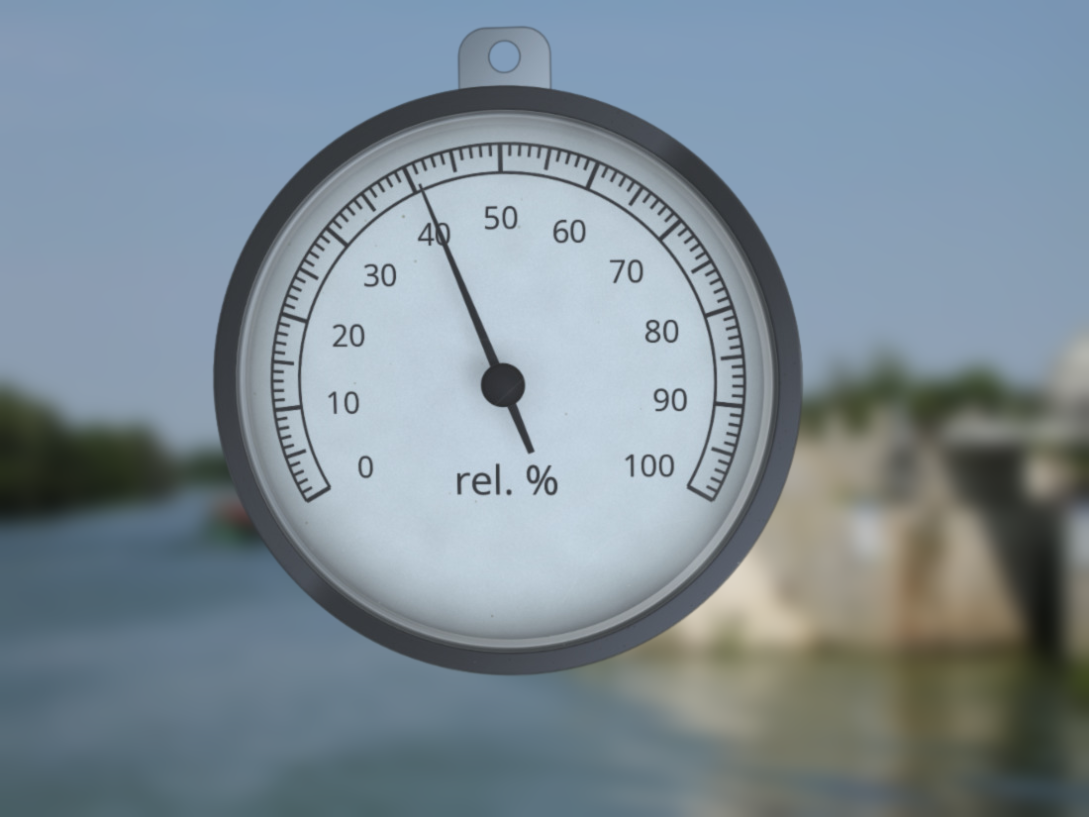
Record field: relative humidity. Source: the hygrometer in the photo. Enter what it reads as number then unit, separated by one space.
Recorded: 41 %
